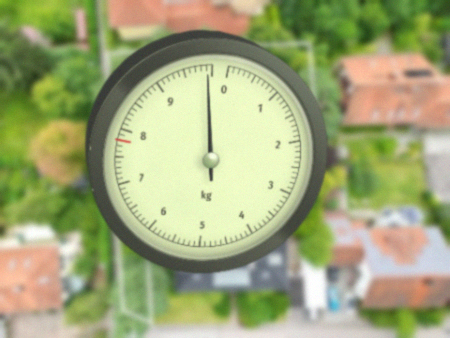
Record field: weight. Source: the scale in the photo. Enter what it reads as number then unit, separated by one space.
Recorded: 9.9 kg
